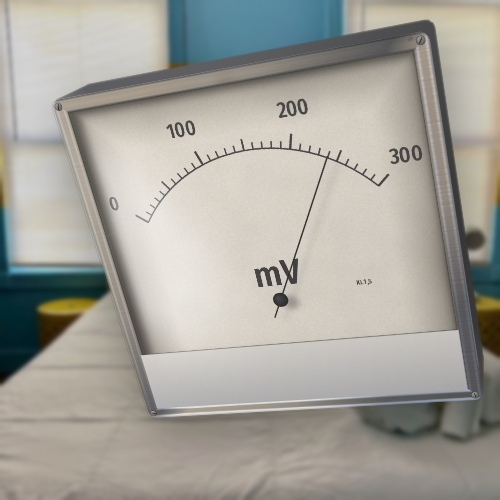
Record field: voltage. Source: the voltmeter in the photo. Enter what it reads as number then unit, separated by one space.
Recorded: 240 mV
